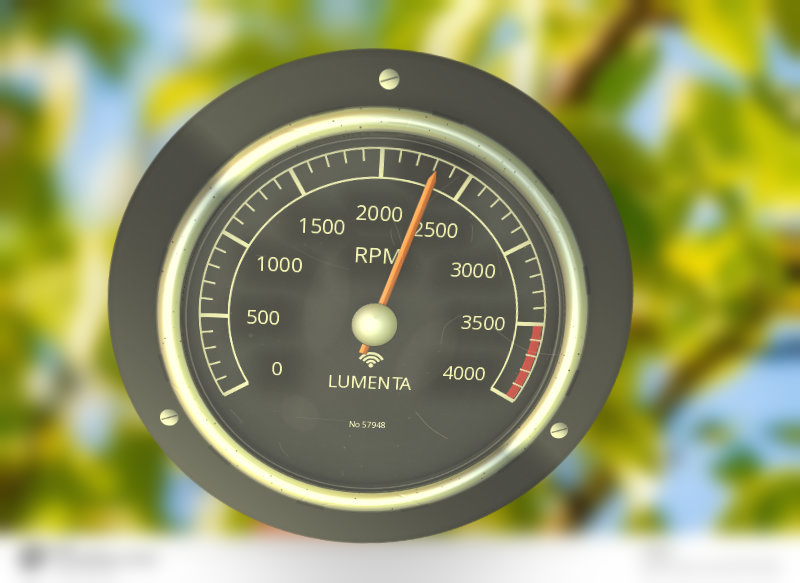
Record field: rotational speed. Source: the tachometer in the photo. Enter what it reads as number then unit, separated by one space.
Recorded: 2300 rpm
